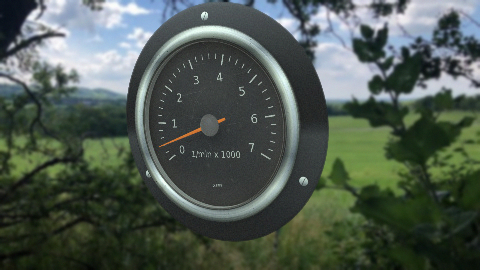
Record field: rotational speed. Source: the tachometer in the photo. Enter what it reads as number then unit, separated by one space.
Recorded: 400 rpm
